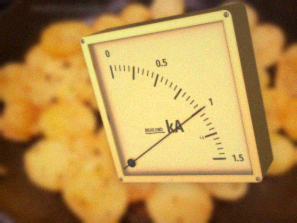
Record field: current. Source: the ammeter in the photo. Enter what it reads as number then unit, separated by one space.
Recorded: 1 kA
